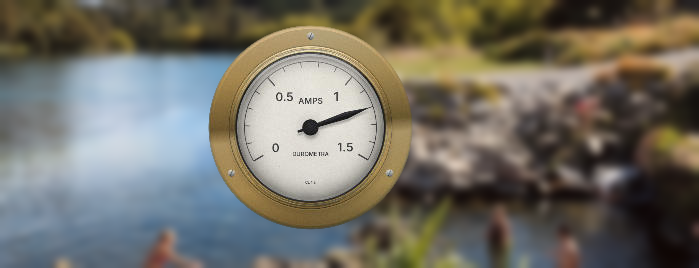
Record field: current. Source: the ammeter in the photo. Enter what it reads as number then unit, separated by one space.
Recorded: 1.2 A
